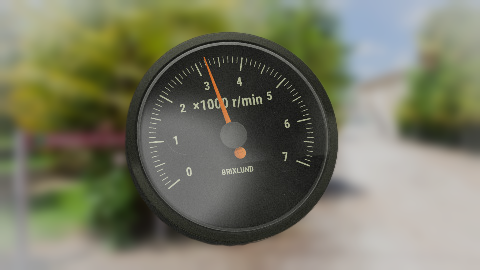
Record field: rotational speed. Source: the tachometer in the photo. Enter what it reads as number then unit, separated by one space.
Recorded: 3200 rpm
